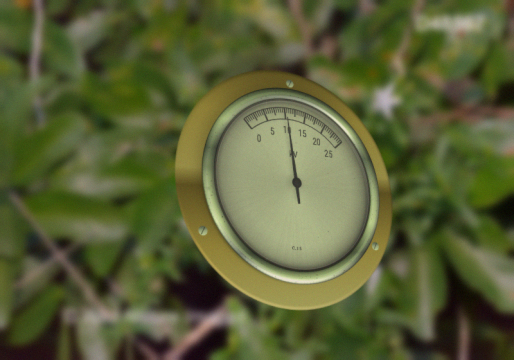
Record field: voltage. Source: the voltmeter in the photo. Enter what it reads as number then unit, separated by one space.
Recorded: 10 kV
